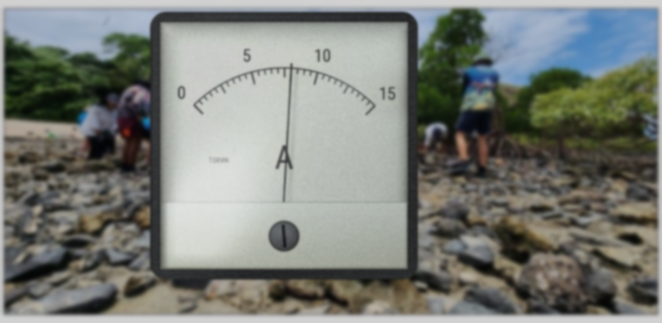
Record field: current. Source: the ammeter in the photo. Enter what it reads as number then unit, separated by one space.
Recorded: 8 A
